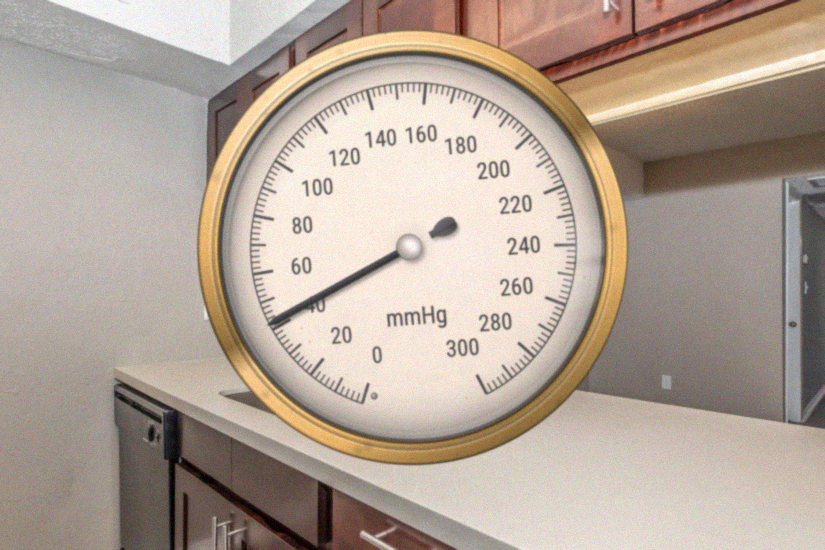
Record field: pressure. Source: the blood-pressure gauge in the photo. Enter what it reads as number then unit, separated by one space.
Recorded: 42 mmHg
